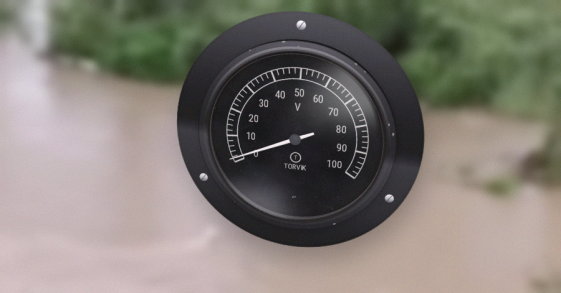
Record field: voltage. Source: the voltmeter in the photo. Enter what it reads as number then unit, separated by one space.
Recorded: 2 V
